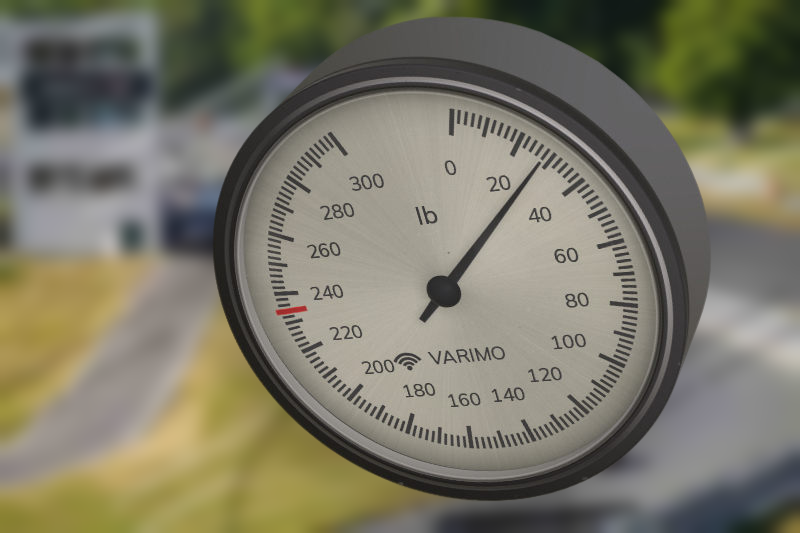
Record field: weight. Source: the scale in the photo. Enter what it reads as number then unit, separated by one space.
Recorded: 28 lb
